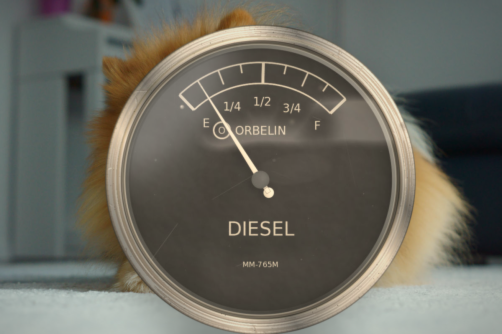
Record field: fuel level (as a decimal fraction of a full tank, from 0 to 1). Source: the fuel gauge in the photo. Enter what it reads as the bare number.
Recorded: 0.125
